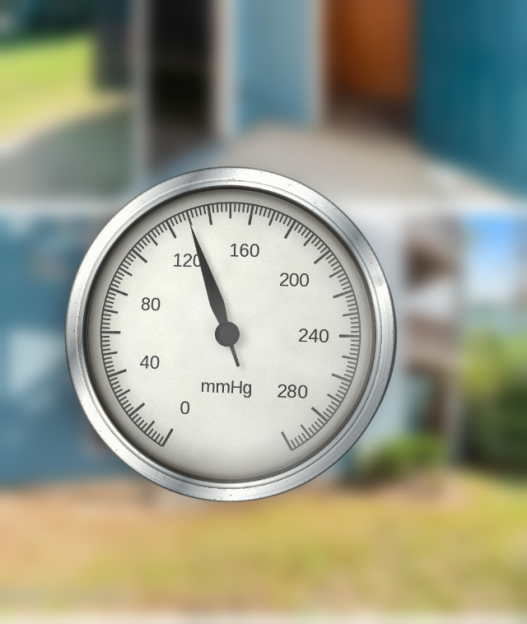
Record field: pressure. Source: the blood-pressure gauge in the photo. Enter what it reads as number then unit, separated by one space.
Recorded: 130 mmHg
